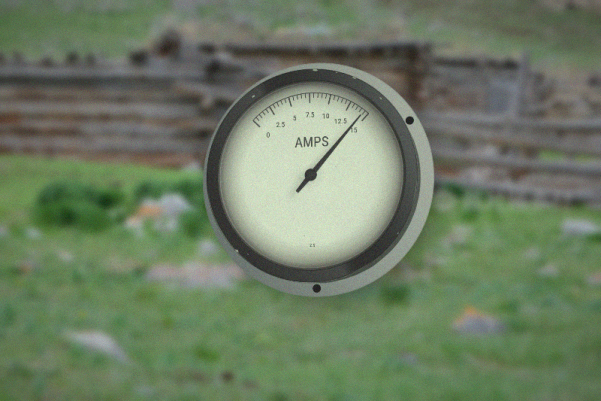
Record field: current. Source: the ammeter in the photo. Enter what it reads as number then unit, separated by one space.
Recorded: 14.5 A
